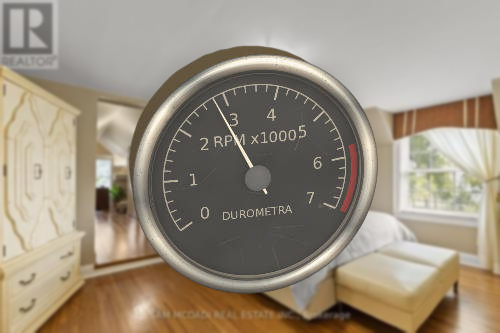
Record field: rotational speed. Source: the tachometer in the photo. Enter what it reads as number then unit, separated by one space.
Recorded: 2800 rpm
